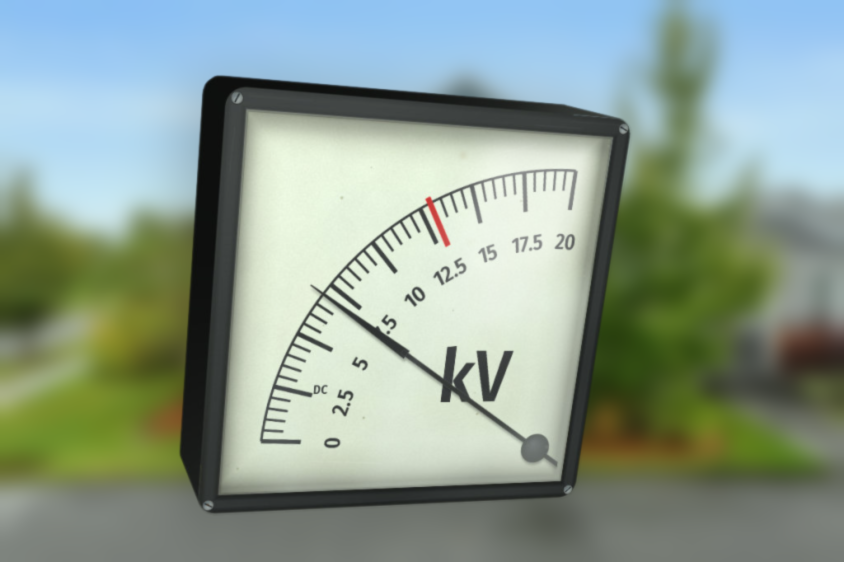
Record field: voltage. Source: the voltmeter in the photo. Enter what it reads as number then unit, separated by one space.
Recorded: 7 kV
